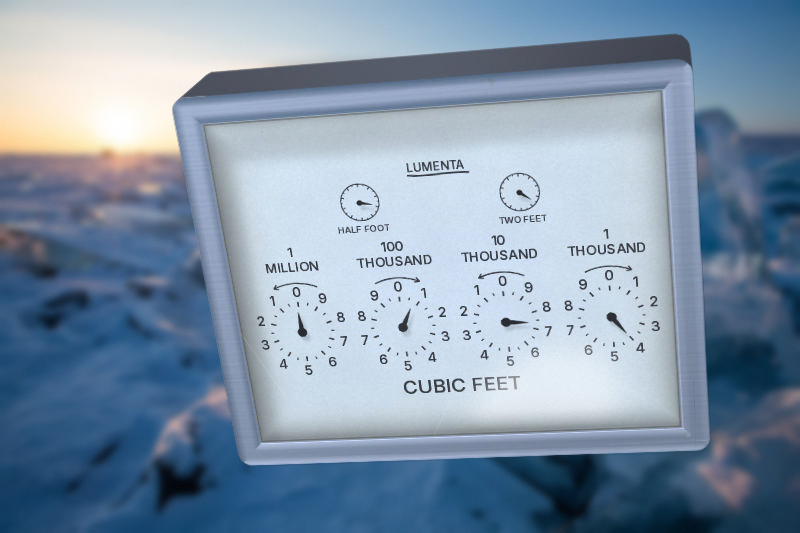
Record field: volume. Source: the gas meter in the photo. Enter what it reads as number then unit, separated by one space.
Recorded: 7400 ft³
